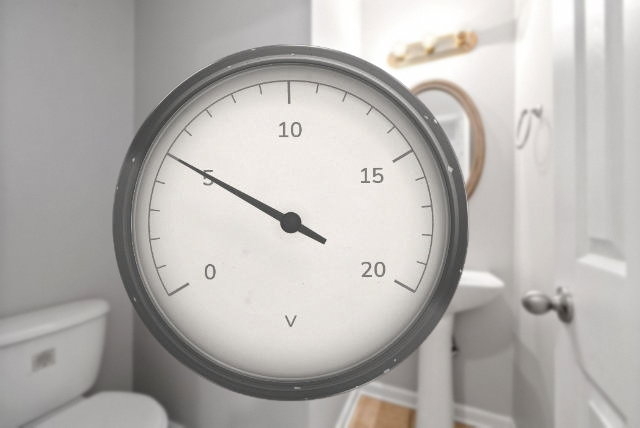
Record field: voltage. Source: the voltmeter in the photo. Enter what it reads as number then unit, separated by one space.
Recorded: 5 V
